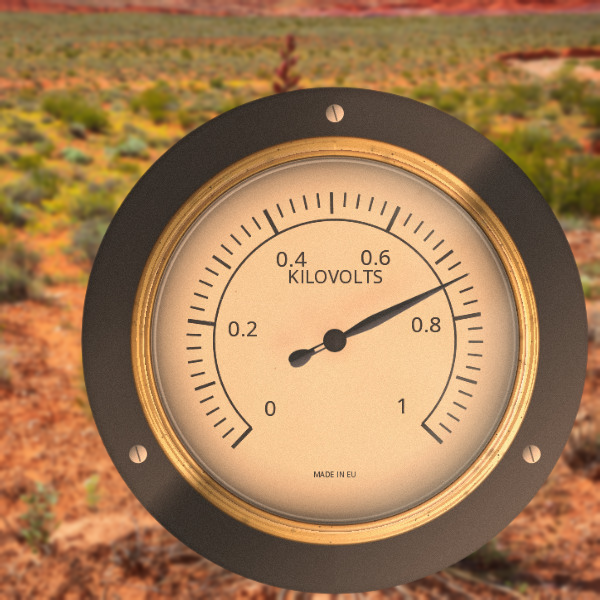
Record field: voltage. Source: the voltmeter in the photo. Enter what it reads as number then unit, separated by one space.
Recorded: 0.74 kV
